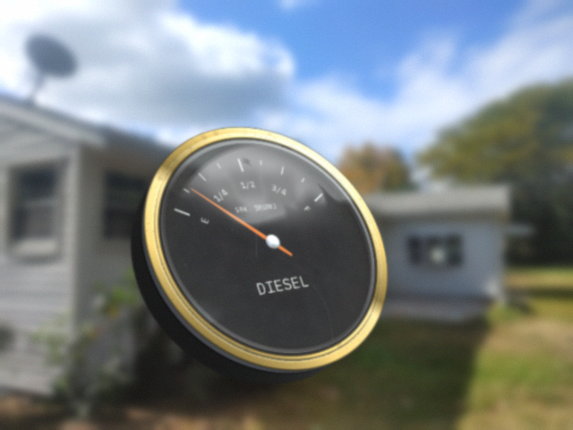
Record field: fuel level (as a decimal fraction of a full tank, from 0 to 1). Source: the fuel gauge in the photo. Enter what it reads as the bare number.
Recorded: 0.125
